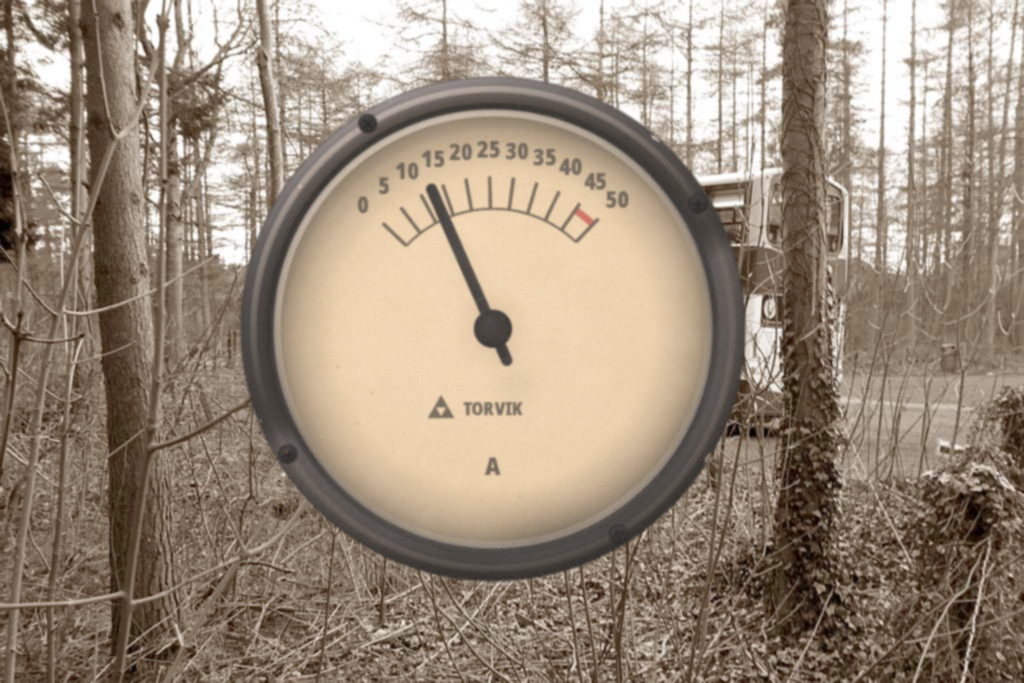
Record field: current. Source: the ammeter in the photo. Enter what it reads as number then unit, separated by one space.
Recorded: 12.5 A
